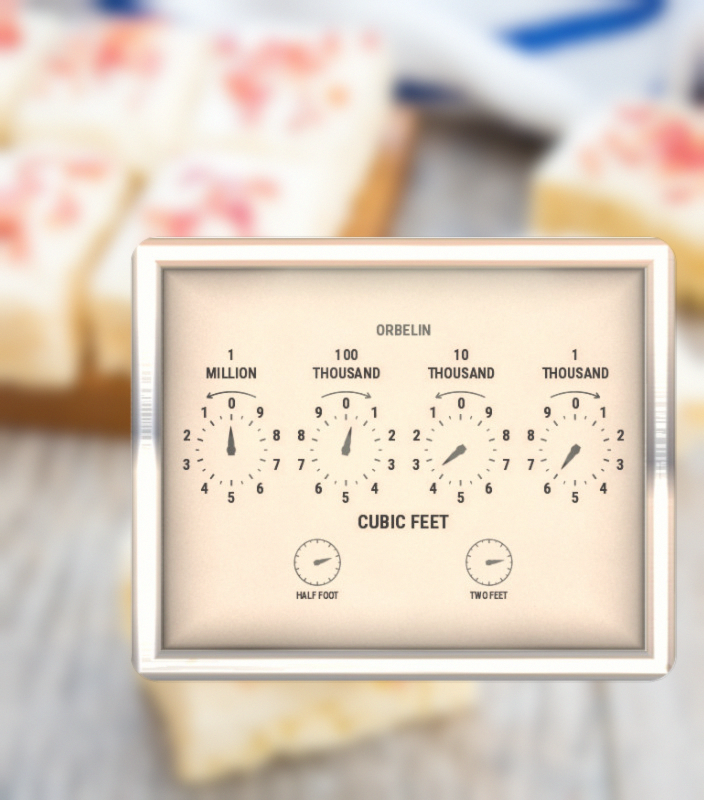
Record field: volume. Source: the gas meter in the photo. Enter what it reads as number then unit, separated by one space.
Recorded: 3600 ft³
